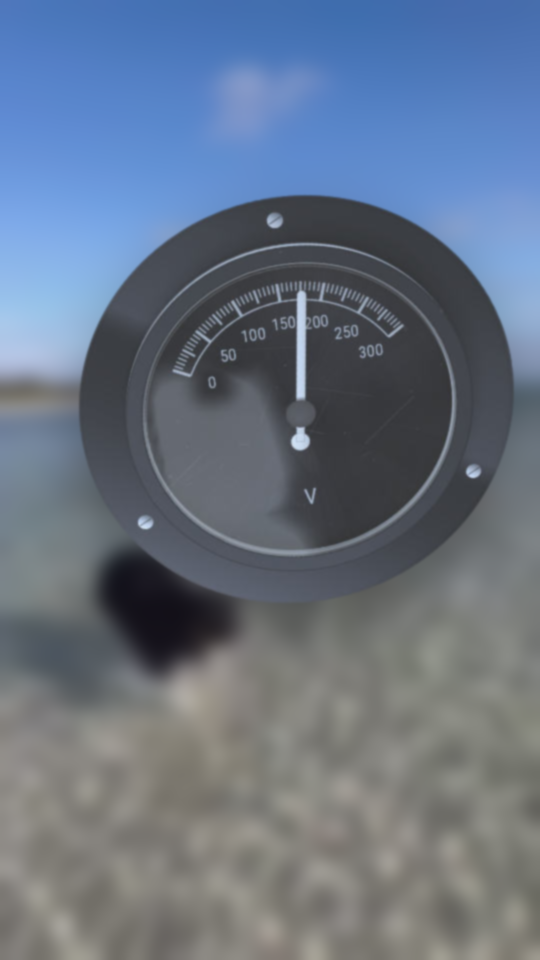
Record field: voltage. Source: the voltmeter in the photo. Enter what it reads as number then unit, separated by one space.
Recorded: 175 V
